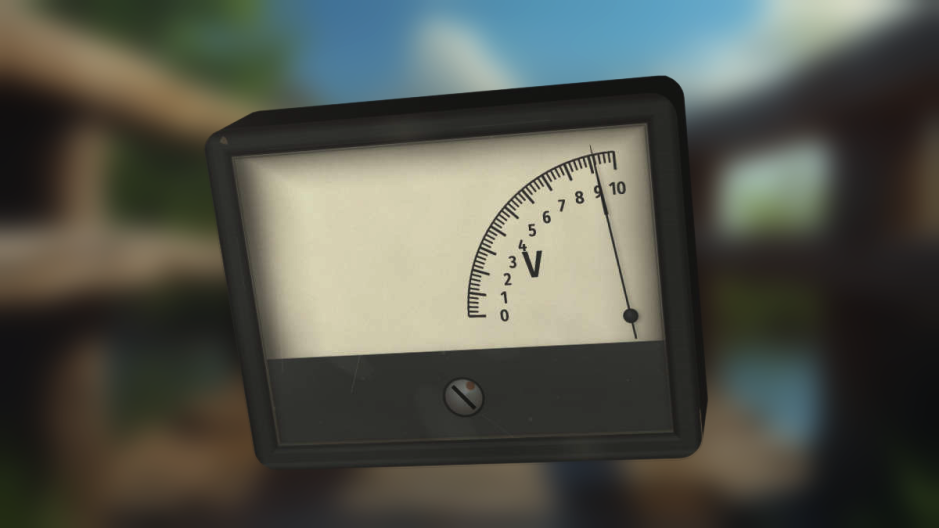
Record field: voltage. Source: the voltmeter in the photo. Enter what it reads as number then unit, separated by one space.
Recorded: 9.2 V
